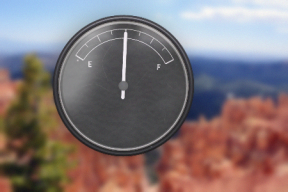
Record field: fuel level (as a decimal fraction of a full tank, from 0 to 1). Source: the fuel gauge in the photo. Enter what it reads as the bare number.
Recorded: 0.5
